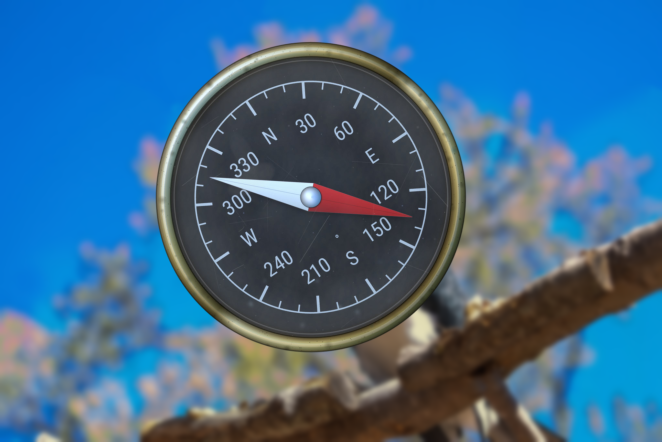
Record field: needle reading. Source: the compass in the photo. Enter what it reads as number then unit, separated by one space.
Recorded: 135 °
